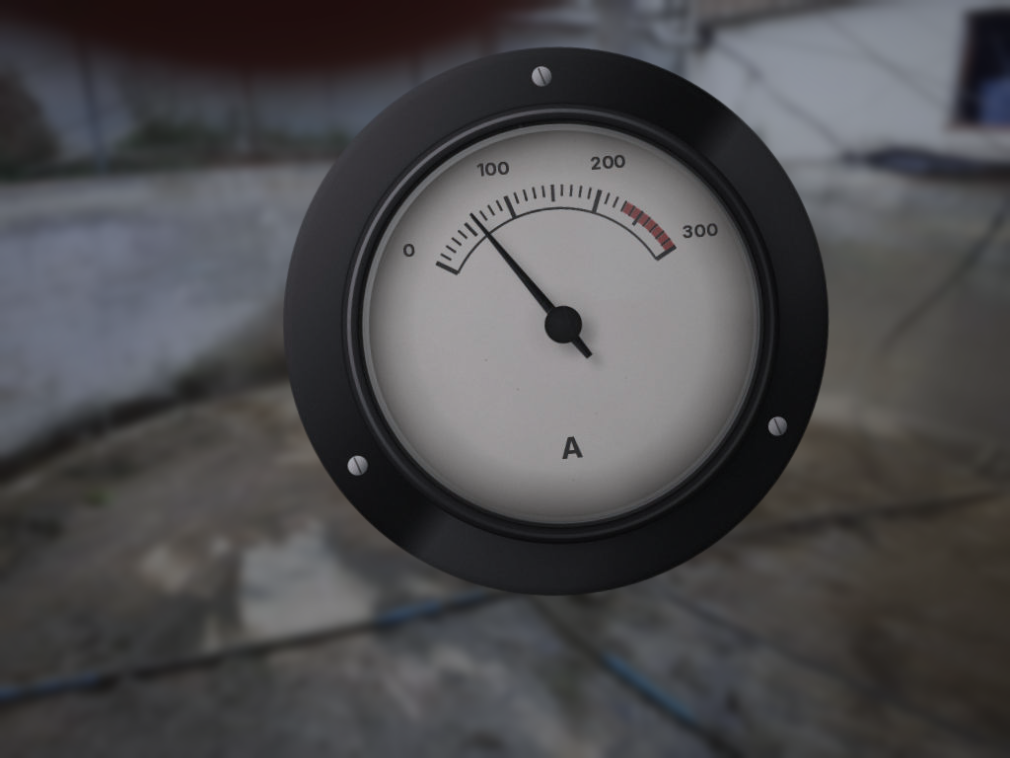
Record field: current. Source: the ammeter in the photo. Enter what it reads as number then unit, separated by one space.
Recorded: 60 A
